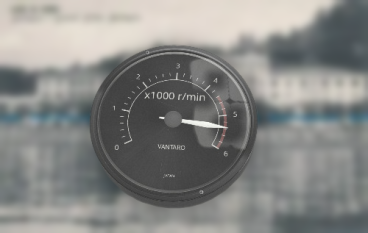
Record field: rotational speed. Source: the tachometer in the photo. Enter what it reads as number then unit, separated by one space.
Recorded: 5400 rpm
